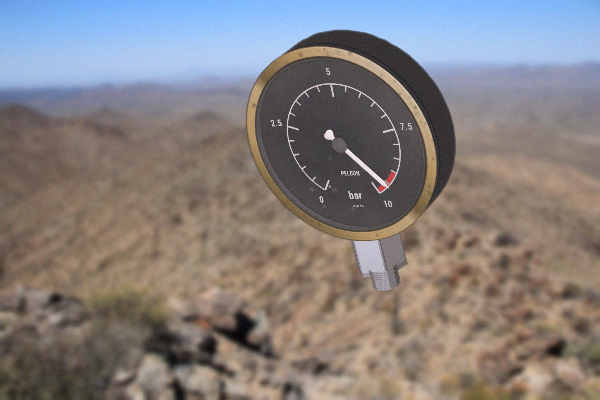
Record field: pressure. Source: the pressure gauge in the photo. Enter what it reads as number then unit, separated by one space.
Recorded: 9.5 bar
